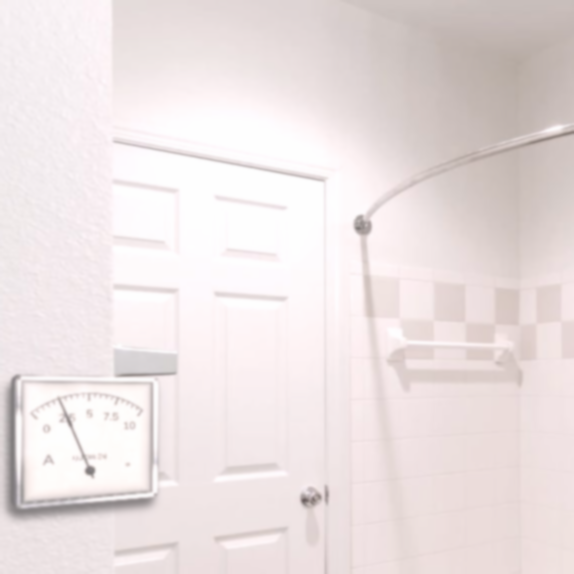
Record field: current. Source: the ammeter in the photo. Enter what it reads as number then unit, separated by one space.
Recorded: 2.5 A
